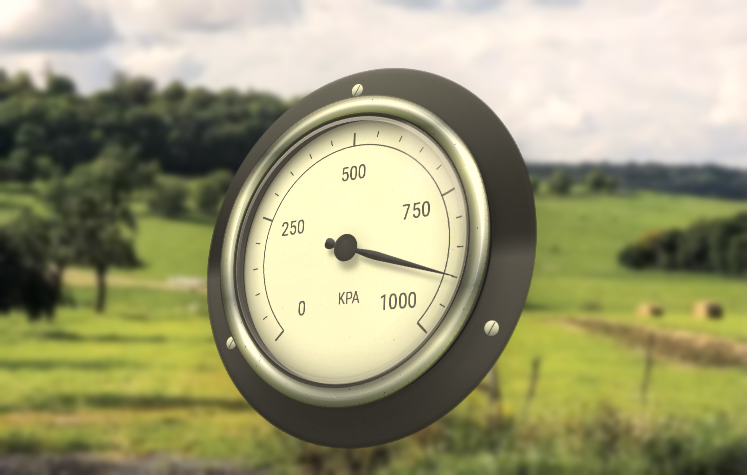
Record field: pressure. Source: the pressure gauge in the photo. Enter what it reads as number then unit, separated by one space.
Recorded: 900 kPa
